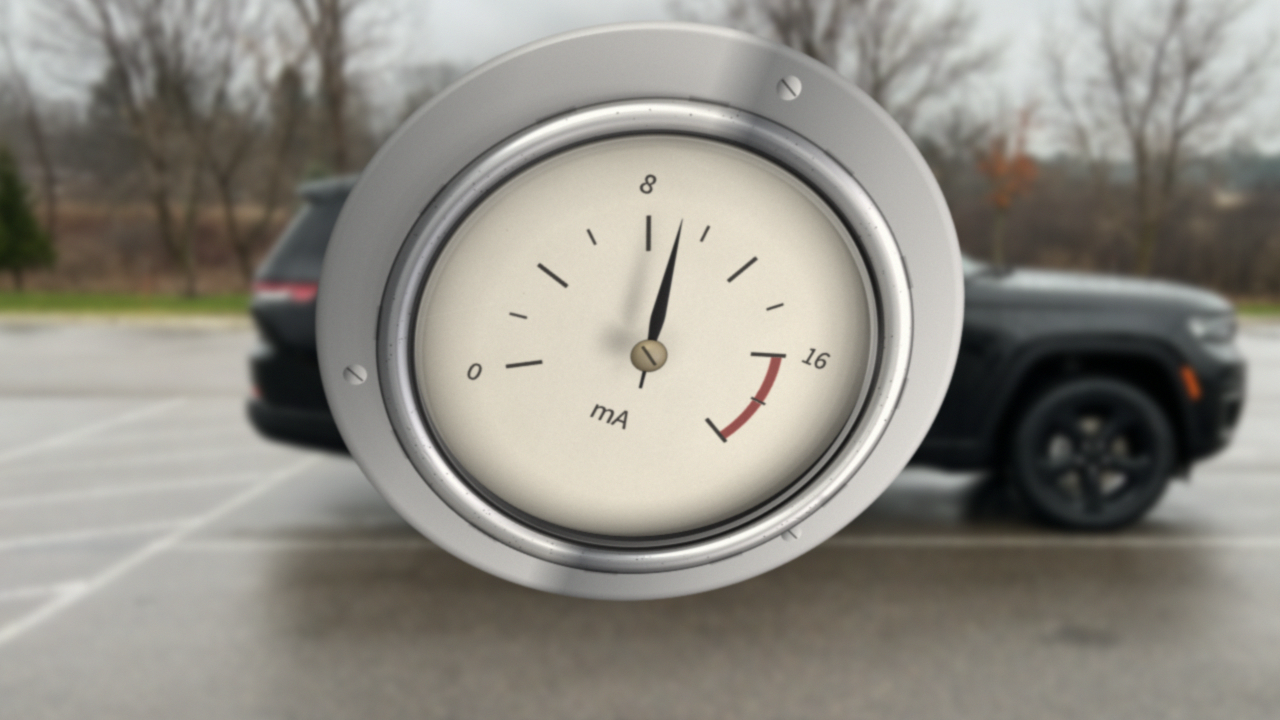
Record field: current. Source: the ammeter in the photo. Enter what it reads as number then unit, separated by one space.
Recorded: 9 mA
